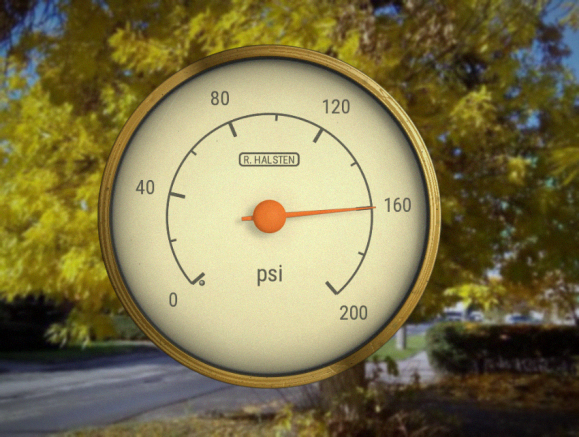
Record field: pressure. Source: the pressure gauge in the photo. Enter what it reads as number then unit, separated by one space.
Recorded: 160 psi
